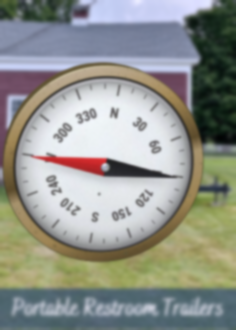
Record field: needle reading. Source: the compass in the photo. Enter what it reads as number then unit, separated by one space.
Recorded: 270 °
